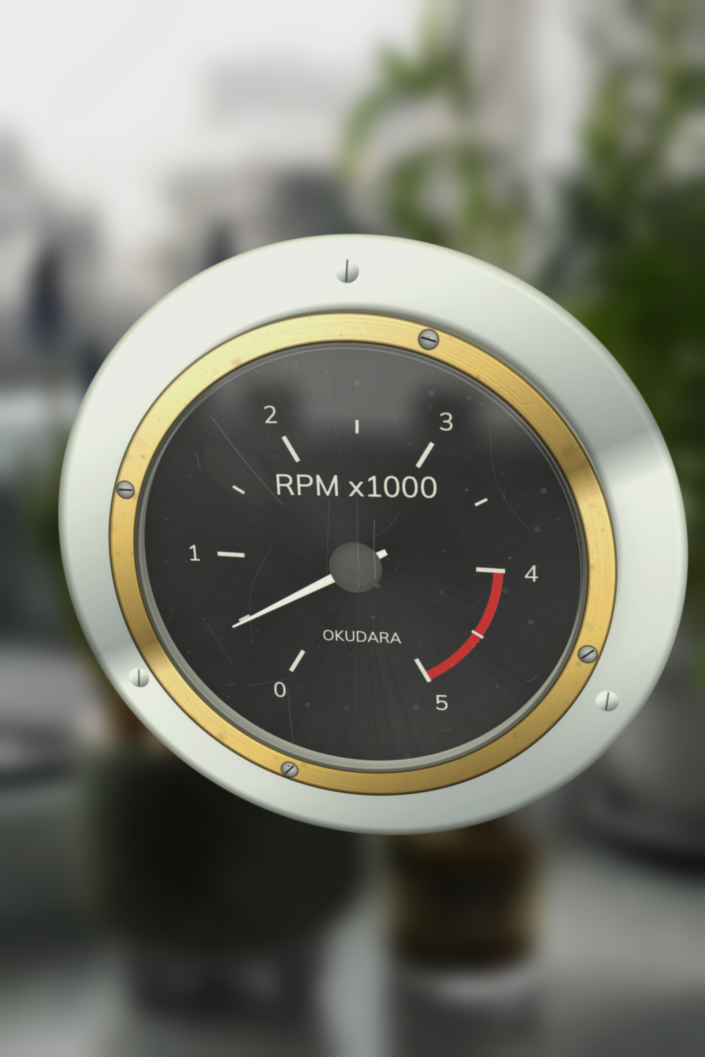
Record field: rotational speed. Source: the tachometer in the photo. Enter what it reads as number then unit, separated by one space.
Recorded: 500 rpm
